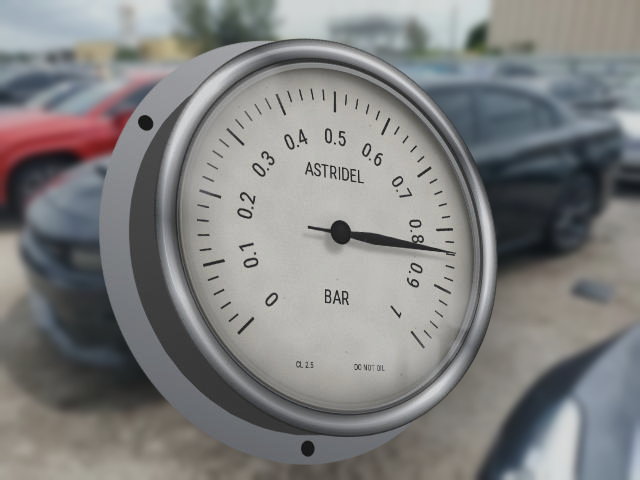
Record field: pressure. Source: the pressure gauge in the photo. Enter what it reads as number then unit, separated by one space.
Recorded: 0.84 bar
